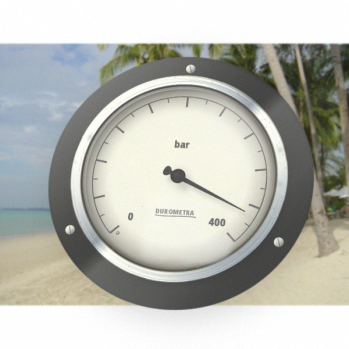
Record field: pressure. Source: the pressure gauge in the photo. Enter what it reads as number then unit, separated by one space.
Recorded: 370 bar
